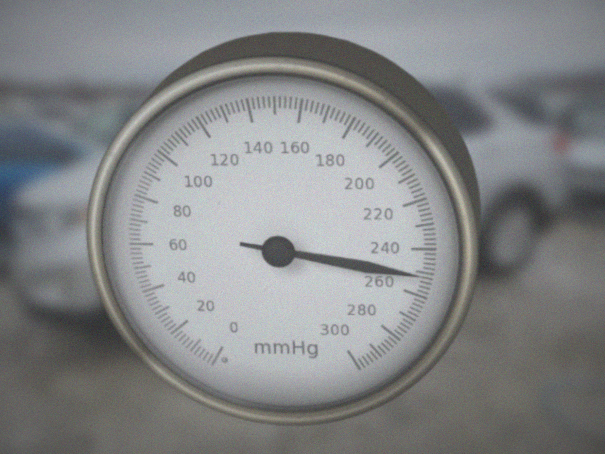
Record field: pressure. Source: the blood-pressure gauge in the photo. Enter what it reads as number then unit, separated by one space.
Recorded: 250 mmHg
